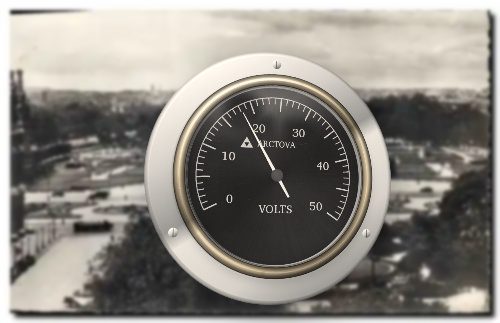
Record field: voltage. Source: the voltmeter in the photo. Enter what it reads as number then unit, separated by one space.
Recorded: 18 V
